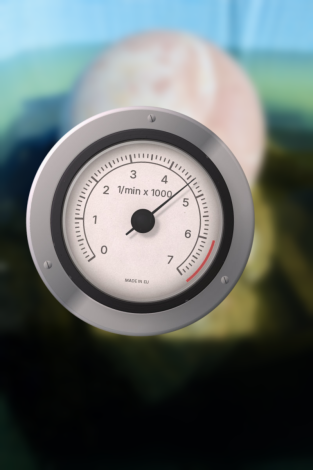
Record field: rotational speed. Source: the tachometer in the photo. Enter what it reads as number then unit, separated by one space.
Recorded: 4600 rpm
